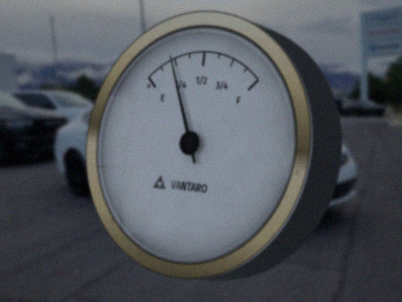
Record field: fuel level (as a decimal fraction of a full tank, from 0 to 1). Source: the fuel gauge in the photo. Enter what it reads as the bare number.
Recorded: 0.25
